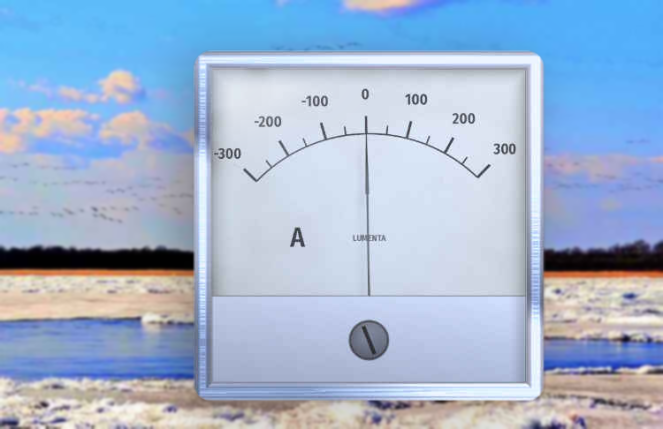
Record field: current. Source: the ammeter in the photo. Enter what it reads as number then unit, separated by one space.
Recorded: 0 A
